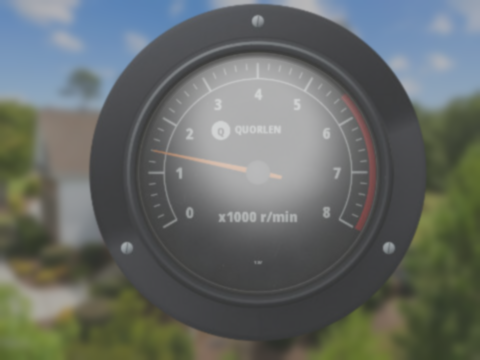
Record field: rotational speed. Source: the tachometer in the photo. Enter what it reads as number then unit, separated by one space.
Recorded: 1400 rpm
